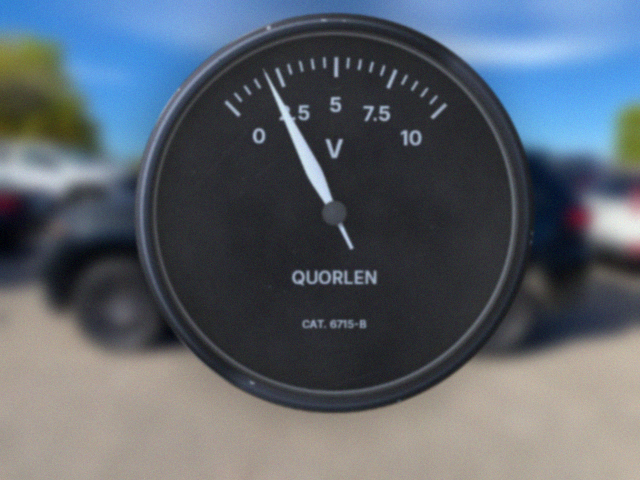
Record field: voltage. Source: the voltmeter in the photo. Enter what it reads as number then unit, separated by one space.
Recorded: 2 V
